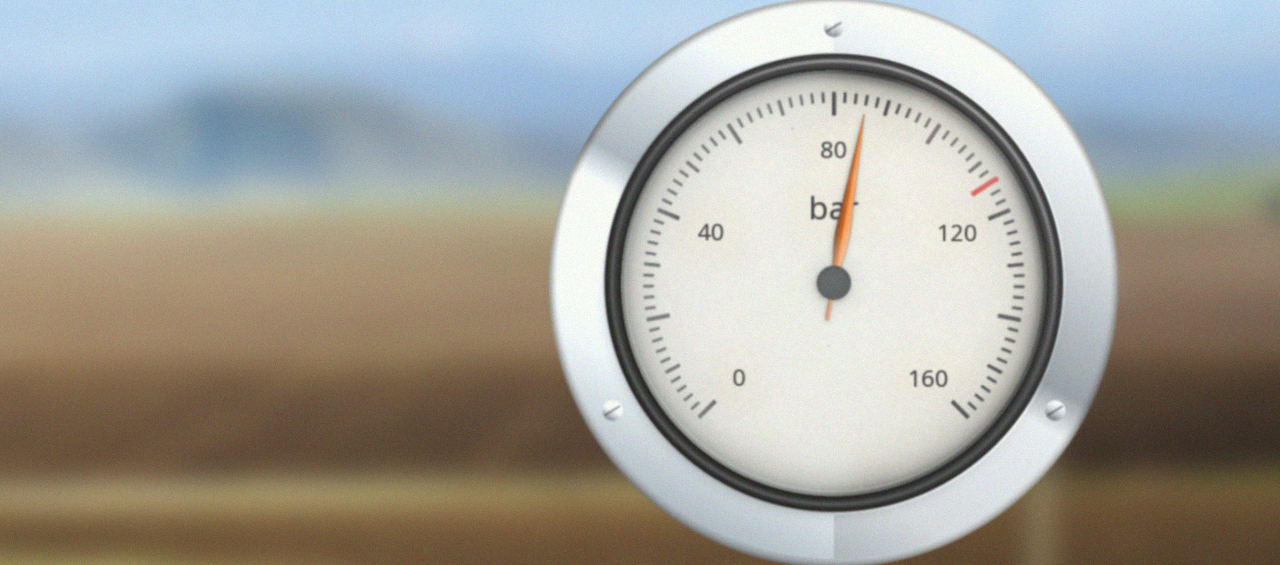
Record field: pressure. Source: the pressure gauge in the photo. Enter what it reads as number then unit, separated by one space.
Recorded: 86 bar
